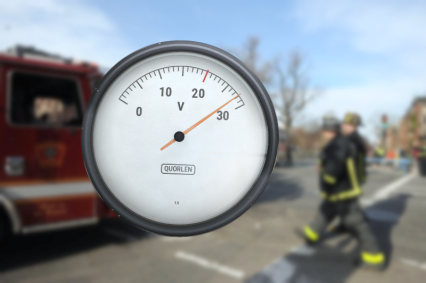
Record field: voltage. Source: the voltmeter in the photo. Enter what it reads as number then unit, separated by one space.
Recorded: 28 V
